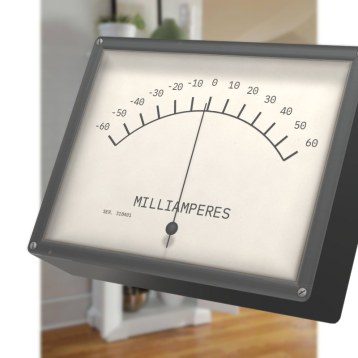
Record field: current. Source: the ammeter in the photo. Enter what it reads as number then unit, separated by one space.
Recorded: 0 mA
